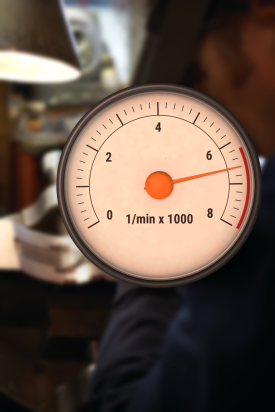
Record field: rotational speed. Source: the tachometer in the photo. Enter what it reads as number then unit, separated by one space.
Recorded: 6600 rpm
